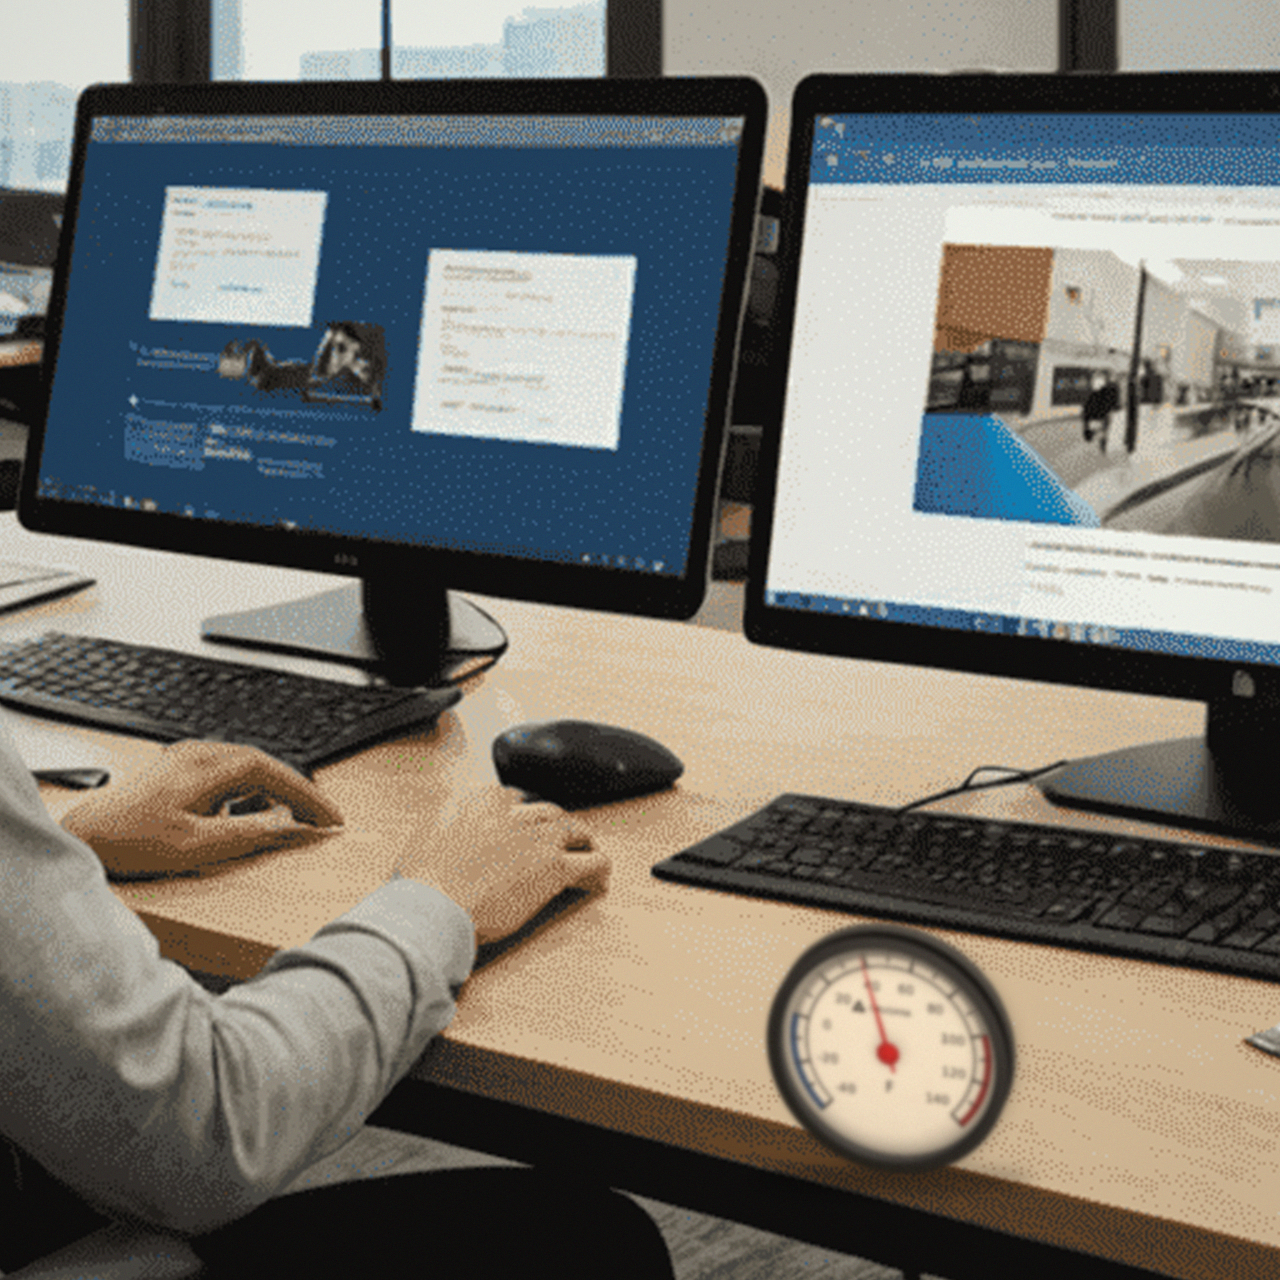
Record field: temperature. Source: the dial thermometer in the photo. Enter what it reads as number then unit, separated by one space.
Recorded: 40 °F
